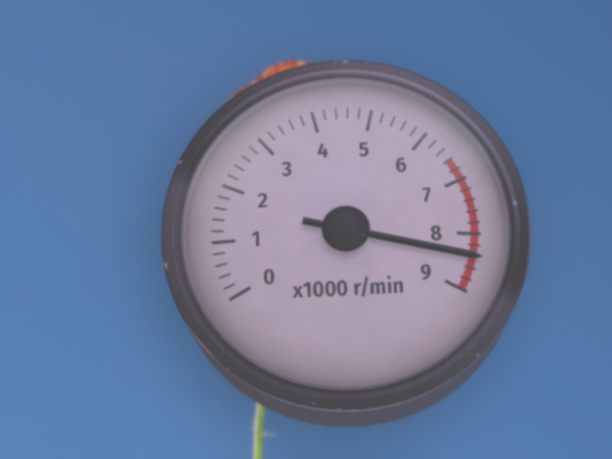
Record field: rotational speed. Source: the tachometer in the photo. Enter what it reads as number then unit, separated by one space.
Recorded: 8400 rpm
